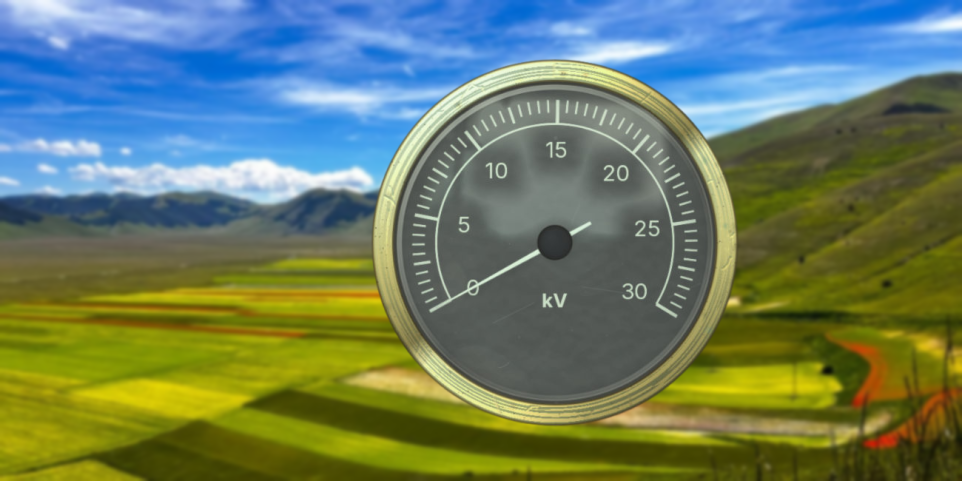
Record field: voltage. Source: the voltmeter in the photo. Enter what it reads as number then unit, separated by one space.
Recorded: 0 kV
